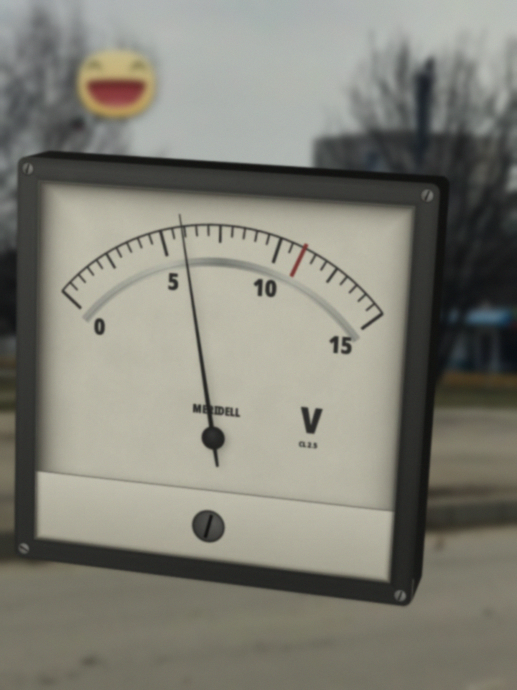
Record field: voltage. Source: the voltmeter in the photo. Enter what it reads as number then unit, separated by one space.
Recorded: 6 V
